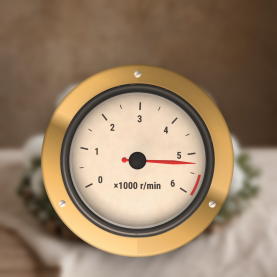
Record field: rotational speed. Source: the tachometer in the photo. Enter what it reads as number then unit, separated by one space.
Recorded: 5250 rpm
